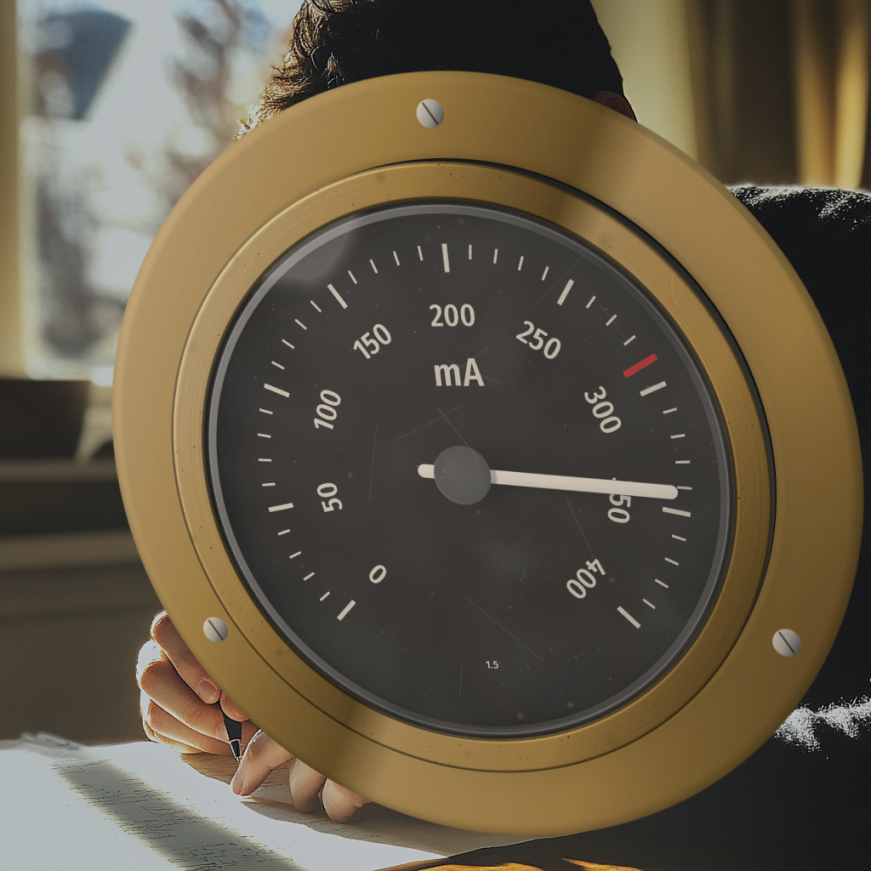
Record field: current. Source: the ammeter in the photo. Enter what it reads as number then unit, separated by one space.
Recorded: 340 mA
